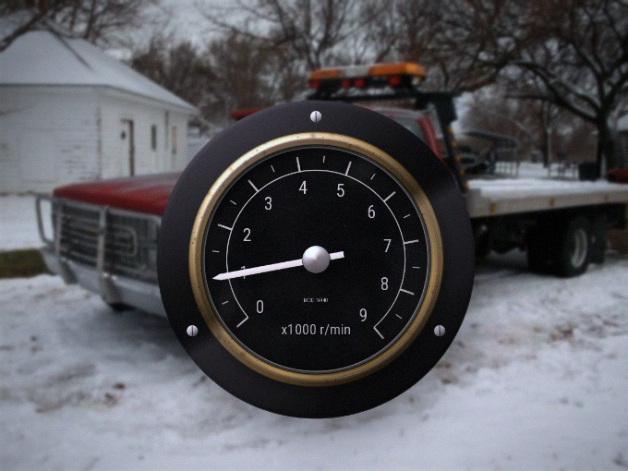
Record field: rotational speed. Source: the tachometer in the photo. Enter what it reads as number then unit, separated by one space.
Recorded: 1000 rpm
